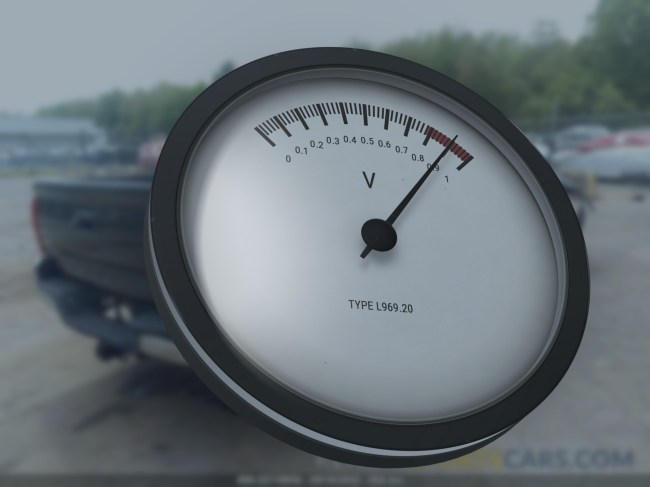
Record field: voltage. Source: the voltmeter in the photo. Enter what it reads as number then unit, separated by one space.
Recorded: 0.9 V
